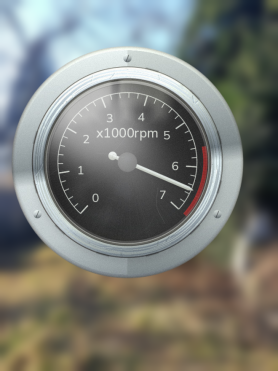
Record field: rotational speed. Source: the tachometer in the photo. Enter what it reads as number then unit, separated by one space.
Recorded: 6500 rpm
